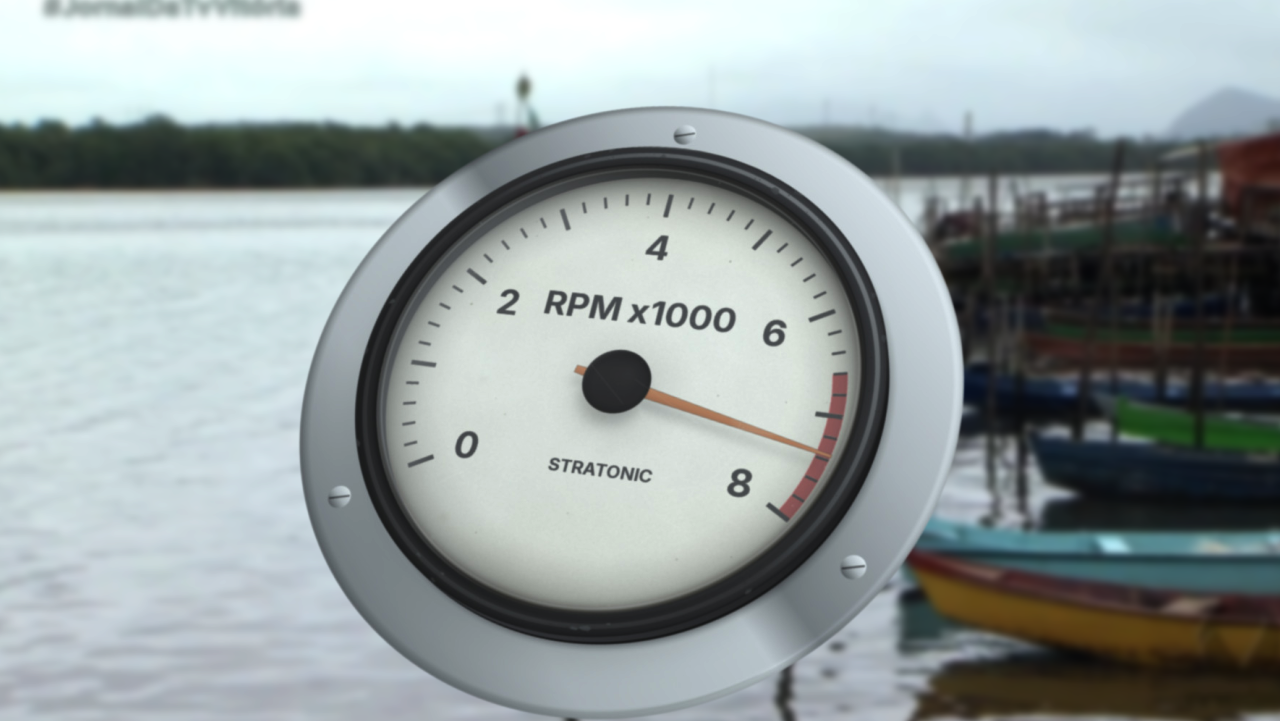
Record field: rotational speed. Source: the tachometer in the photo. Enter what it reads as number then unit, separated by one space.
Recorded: 7400 rpm
